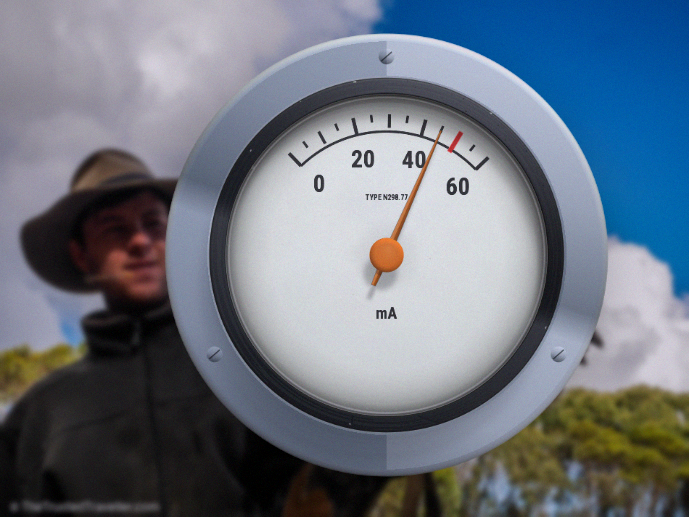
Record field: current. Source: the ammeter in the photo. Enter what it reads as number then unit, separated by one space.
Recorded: 45 mA
